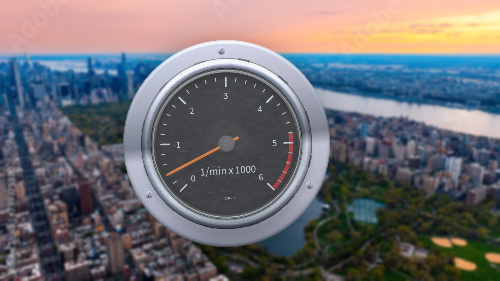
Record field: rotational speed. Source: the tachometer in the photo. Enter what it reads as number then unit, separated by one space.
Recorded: 400 rpm
